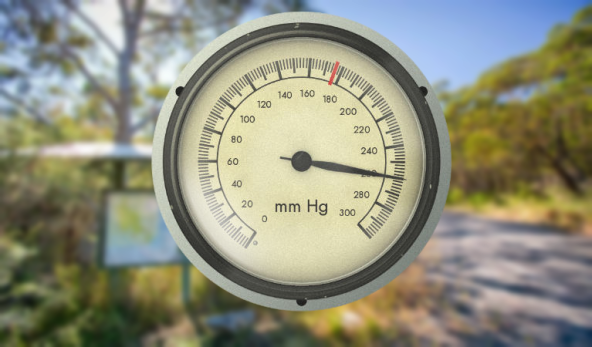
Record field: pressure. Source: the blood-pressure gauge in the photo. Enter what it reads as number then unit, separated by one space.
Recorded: 260 mmHg
